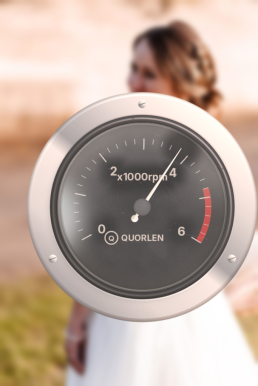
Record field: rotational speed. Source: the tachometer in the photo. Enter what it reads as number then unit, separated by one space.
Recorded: 3800 rpm
